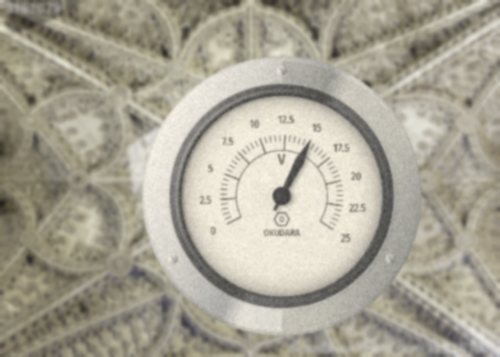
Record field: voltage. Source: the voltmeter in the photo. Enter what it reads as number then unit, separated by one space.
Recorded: 15 V
